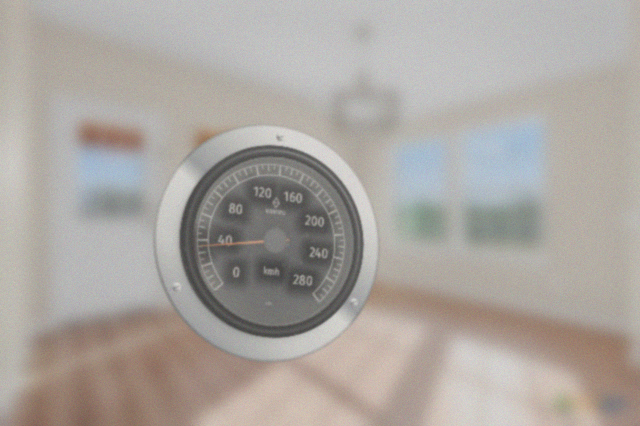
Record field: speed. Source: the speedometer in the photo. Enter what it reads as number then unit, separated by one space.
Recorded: 35 km/h
